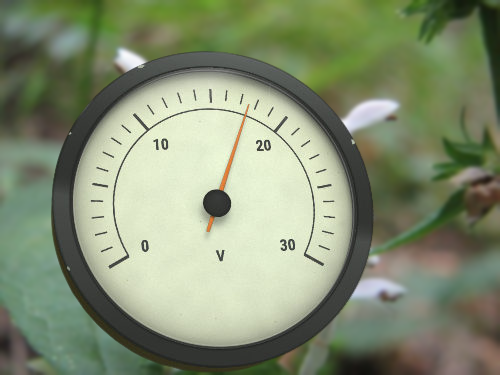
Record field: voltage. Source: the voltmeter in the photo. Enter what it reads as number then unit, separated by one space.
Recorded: 17.5 V
